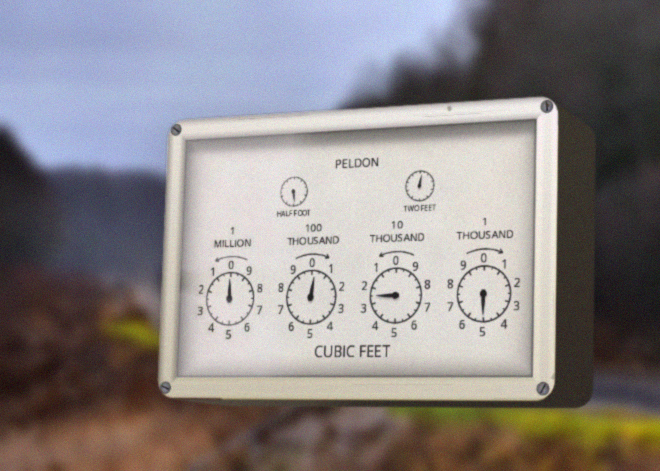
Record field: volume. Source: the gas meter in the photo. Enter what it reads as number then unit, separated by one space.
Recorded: 2500 ft³
